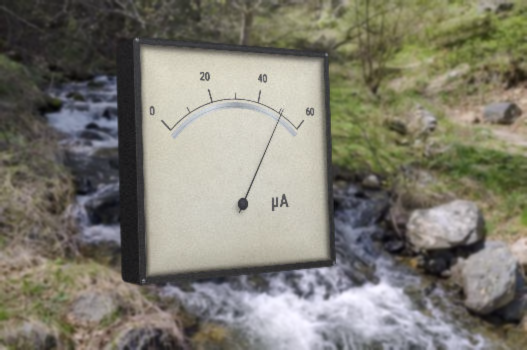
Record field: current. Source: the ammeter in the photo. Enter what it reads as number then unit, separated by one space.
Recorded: 50 µA
